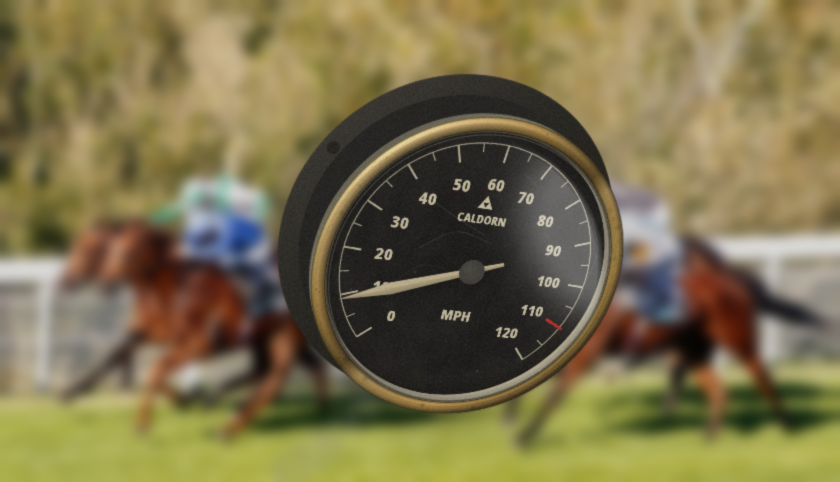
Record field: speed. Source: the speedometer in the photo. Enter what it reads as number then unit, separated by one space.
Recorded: 10 mph
